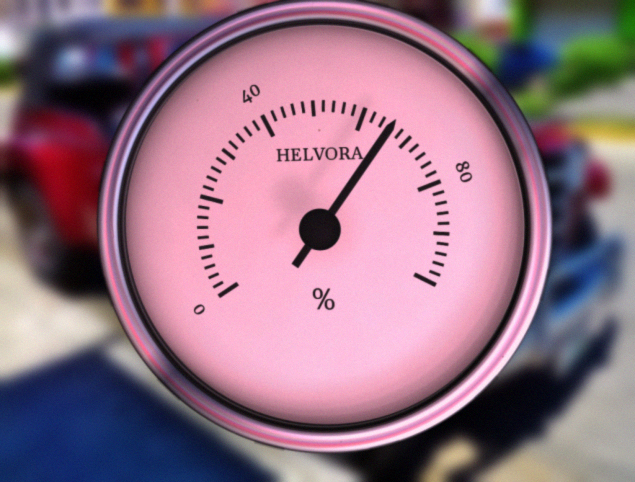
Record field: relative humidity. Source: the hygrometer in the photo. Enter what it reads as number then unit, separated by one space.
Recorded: 66 %
